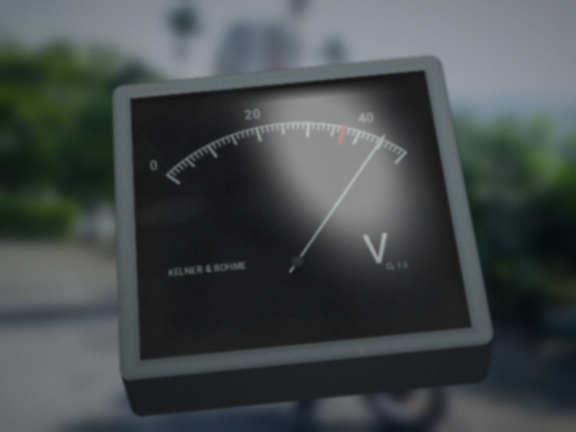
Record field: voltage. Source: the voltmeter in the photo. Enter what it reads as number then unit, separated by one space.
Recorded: 45 V
